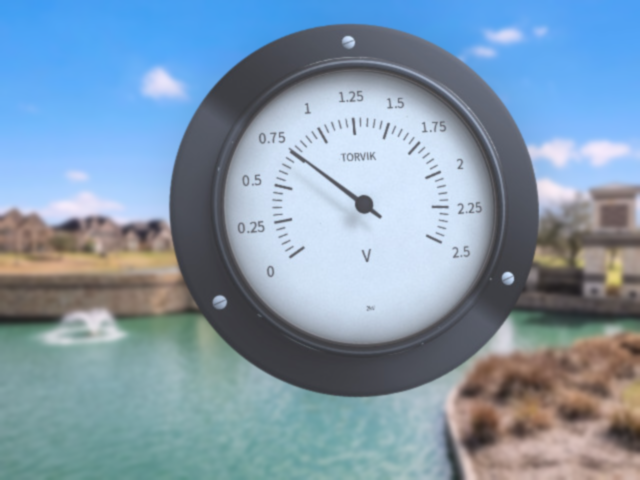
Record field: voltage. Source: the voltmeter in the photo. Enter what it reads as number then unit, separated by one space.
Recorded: 0.75 V
